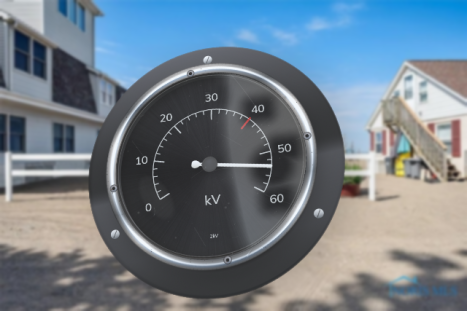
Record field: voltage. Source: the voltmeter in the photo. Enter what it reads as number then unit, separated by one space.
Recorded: 54 kV
